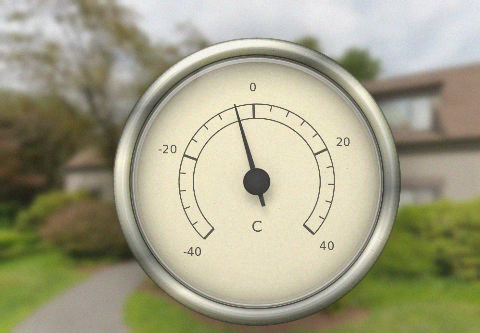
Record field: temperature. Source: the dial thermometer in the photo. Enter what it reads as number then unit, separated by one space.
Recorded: -4 °C
